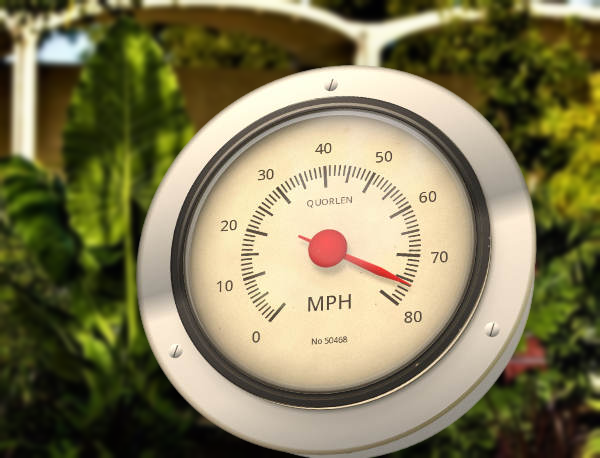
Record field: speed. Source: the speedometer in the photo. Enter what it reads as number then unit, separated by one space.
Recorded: 76 mph
